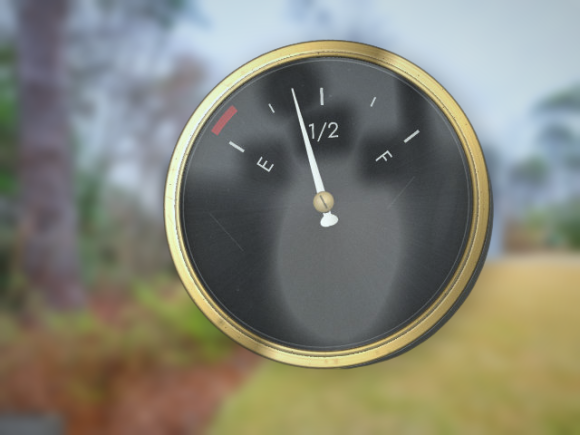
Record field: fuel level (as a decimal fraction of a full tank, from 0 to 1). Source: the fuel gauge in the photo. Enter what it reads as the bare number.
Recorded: 0.375
